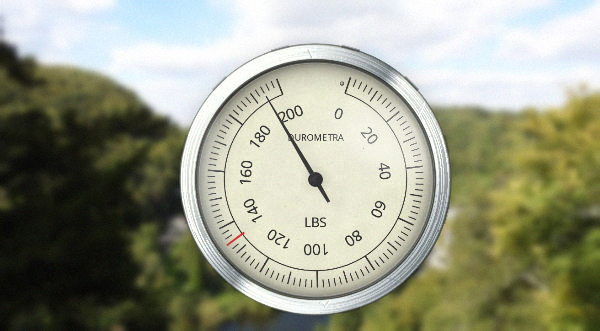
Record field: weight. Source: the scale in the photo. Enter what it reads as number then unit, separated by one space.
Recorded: 194 lb
